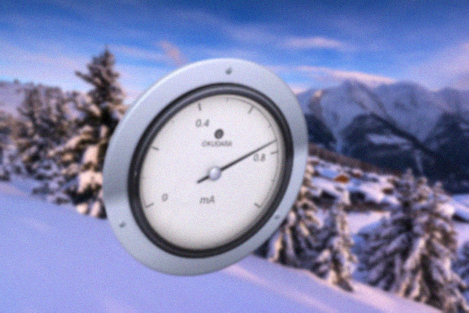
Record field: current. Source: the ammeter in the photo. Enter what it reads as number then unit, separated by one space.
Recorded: 0.75 mA
